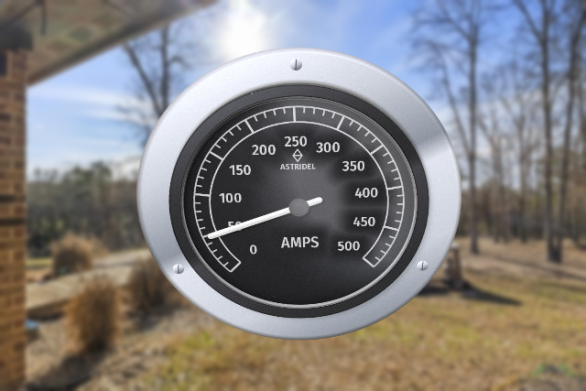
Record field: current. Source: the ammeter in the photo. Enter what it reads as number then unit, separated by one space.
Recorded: 50 A
